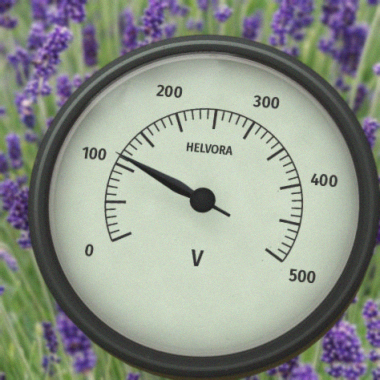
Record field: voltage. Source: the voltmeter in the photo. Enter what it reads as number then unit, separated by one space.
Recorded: 110 V
